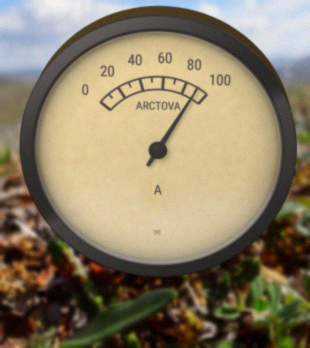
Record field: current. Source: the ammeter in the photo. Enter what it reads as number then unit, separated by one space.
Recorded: 90 A
